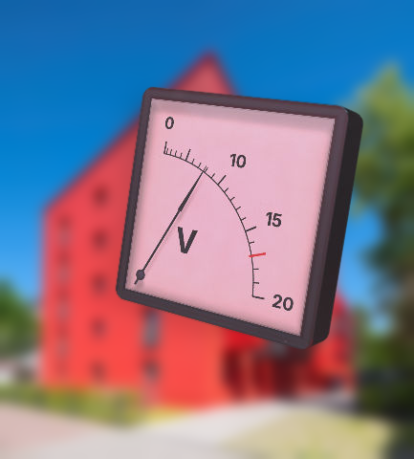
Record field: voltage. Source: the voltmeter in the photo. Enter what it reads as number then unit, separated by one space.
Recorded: 8 V
